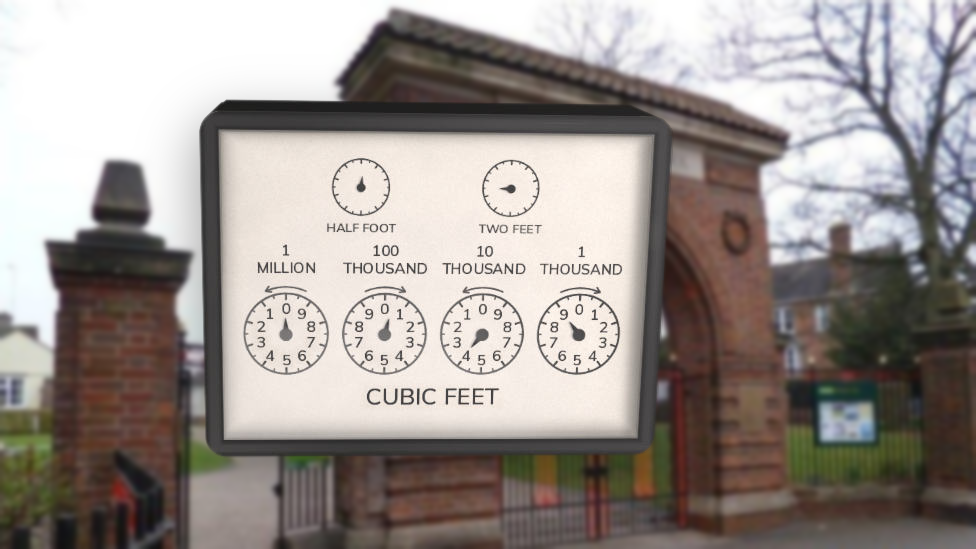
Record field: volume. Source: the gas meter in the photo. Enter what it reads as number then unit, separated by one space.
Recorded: 3900 ft³
